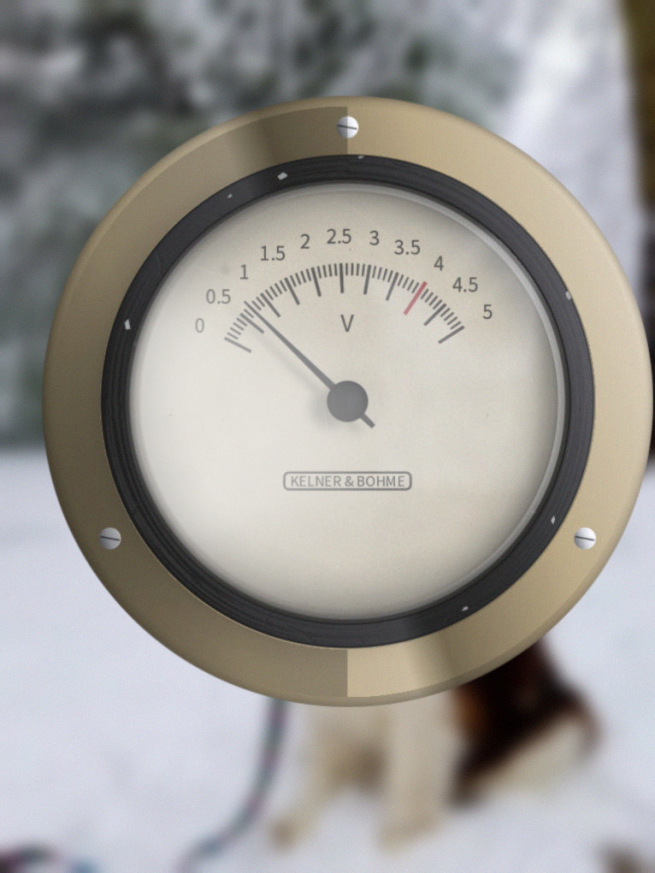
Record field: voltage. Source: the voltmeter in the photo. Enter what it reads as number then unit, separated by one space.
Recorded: 0.7 V
